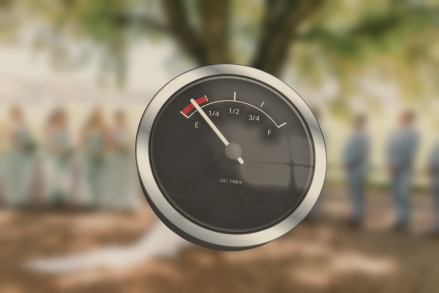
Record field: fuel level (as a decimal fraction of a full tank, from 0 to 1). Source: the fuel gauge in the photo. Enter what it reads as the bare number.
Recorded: 0.125
